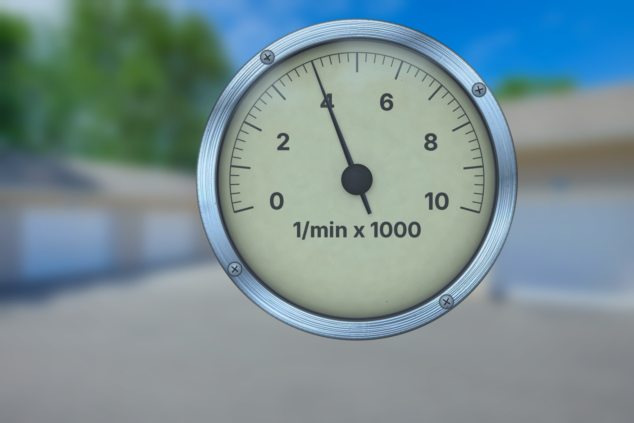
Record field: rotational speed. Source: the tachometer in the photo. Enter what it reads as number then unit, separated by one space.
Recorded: 4000 rpm
